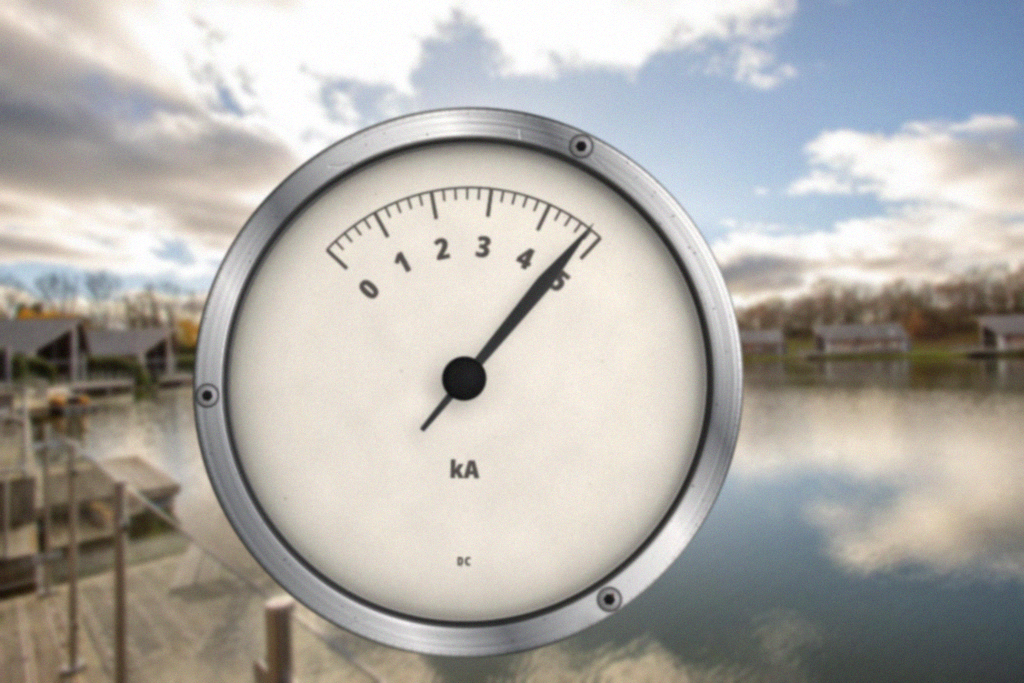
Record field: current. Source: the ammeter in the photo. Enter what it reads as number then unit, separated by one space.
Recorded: 4.8 kA
